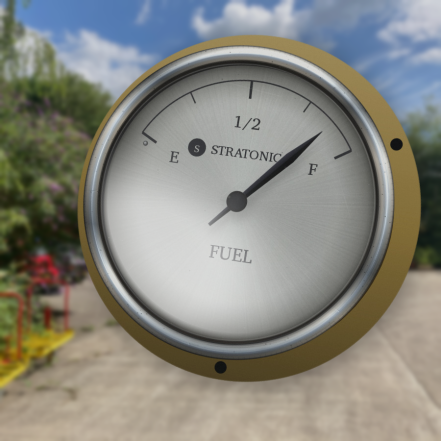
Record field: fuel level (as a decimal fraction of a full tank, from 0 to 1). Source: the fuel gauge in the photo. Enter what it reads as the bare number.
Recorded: 0.875
